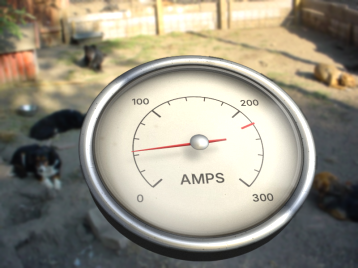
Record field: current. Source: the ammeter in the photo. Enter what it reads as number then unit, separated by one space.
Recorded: 40 A
